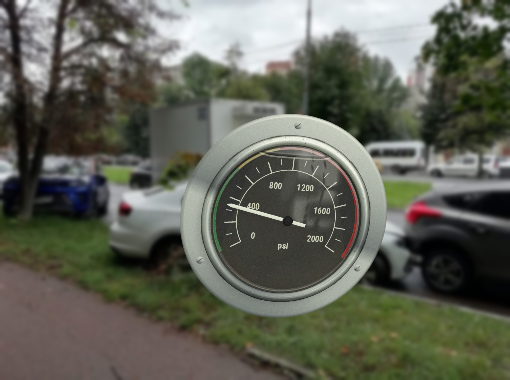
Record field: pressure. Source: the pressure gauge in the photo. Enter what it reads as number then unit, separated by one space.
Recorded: 350 psi
